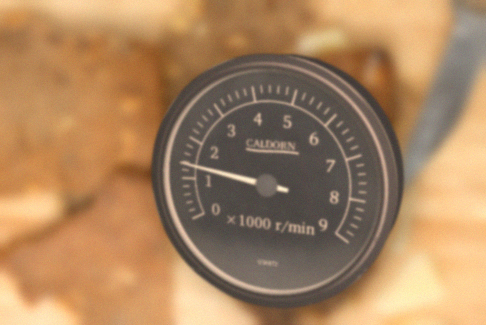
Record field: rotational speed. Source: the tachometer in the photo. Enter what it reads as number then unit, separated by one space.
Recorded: 1400 rpm
